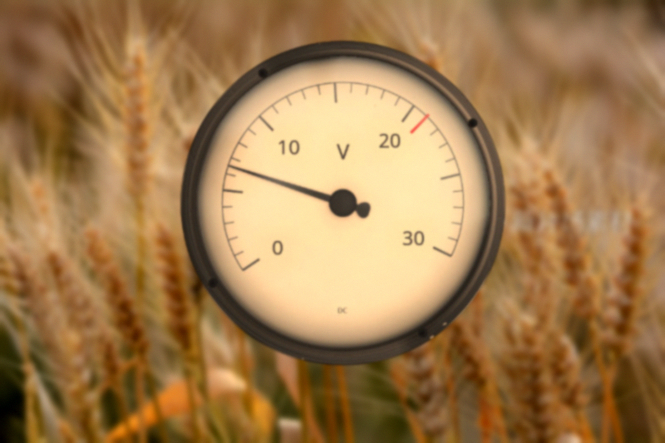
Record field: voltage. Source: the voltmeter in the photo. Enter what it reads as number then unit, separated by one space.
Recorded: 6.5 V
